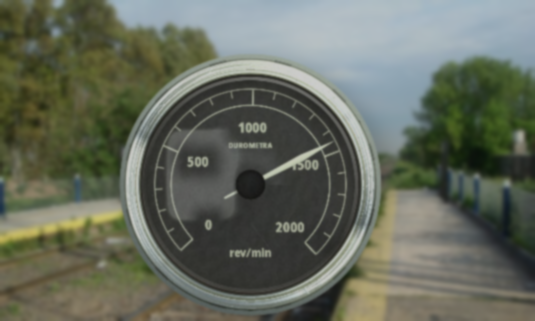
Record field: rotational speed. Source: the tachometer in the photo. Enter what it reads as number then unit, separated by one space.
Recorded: 1450 rpm
